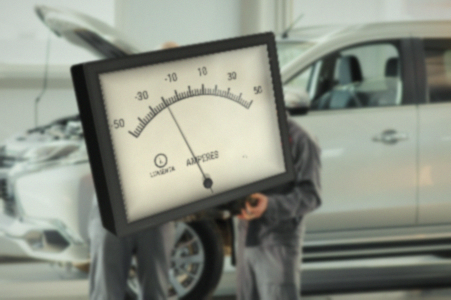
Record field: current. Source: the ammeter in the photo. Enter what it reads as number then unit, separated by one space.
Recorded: -20 A
